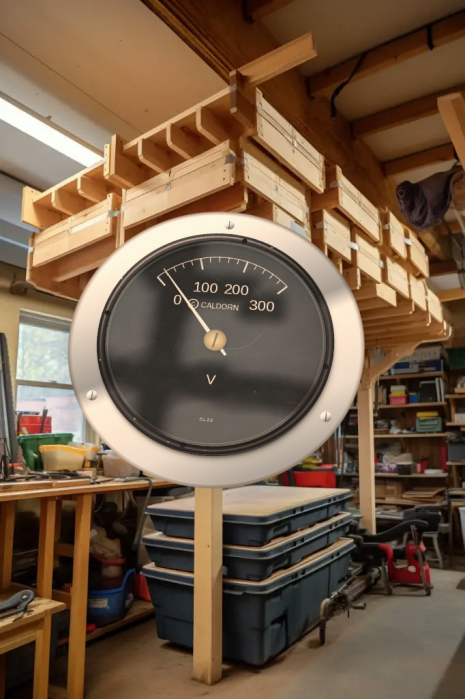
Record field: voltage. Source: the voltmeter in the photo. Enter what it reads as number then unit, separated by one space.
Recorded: 20 V
